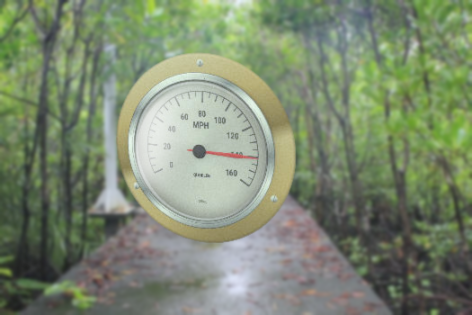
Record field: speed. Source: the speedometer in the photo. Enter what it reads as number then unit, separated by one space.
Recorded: 140 mph
